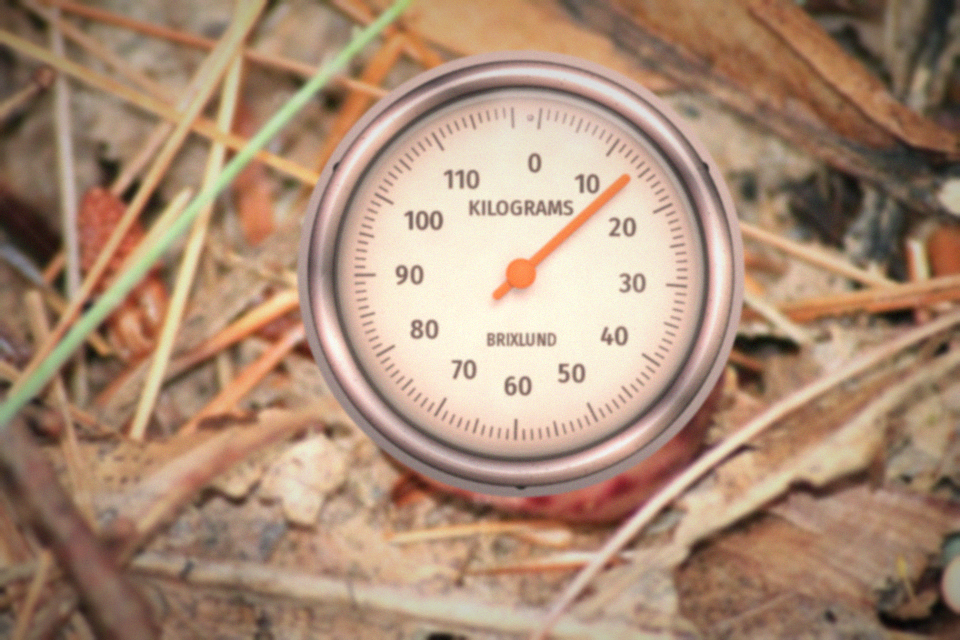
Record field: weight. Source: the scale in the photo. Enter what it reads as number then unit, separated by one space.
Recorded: 14 kg
